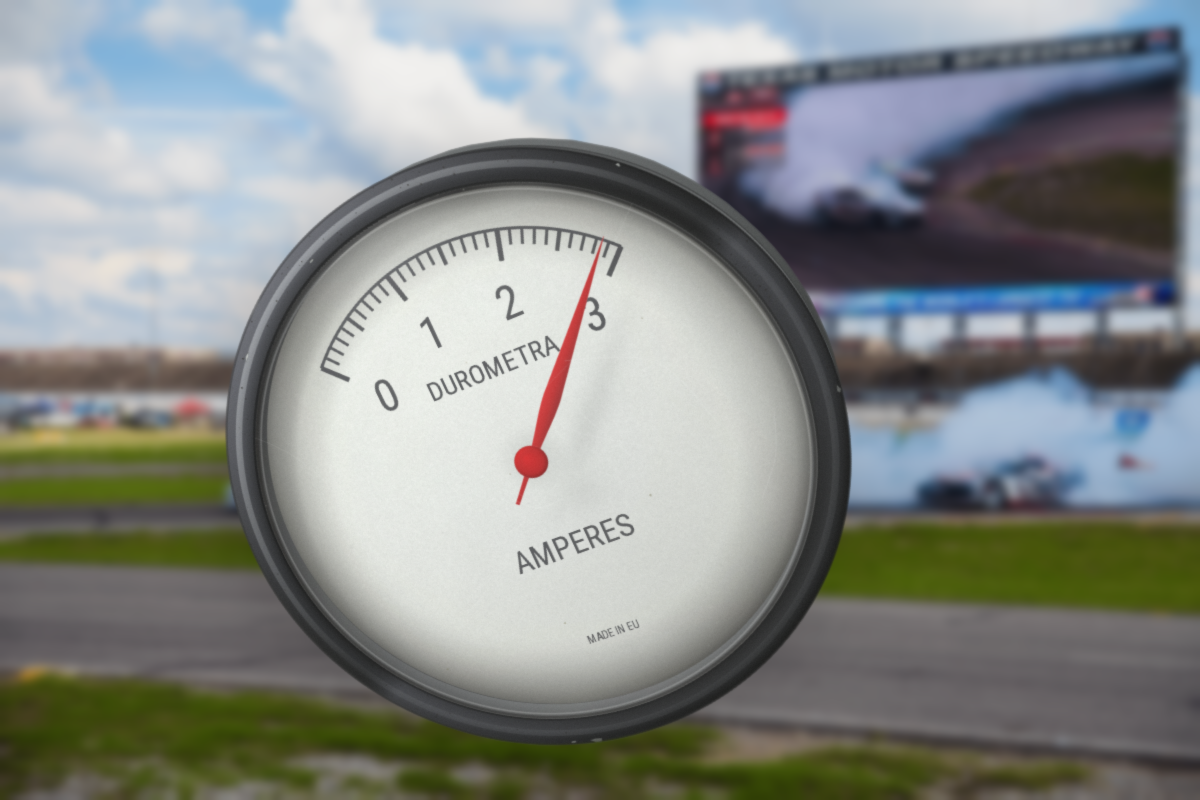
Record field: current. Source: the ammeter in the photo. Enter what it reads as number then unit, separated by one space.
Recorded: 2.85 A
